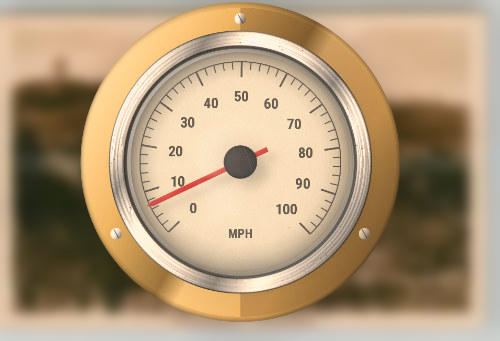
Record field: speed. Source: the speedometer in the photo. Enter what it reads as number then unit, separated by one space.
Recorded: 7 mph
